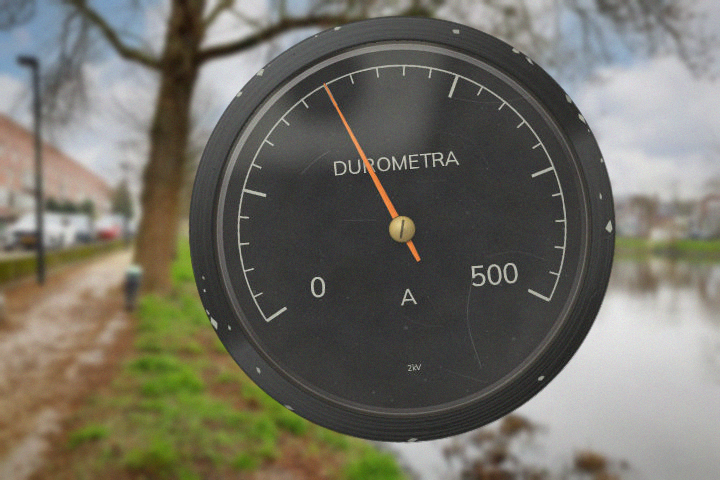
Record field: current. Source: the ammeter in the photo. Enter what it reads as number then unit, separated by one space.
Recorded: 200 A
